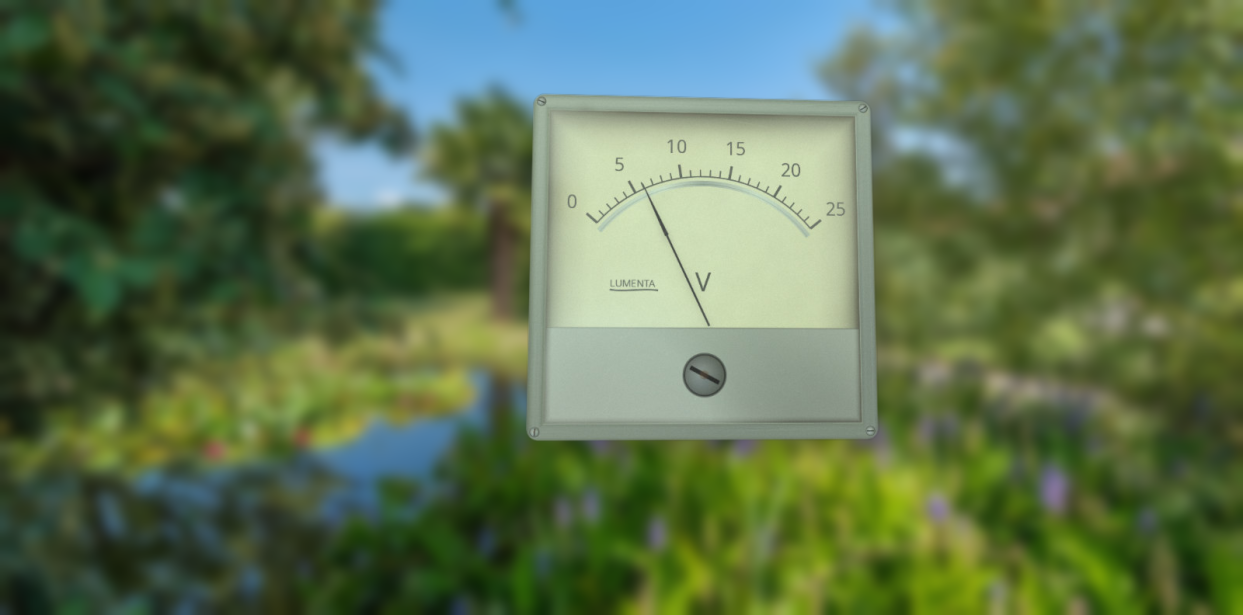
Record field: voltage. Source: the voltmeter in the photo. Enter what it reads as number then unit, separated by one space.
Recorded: 6 V
